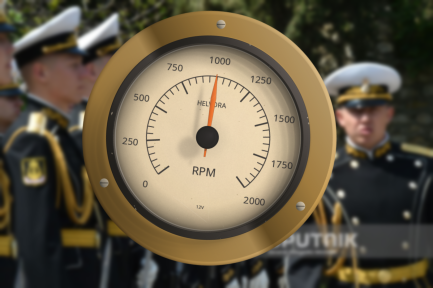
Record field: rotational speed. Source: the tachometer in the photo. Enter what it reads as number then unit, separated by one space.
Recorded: 1000 rpm
